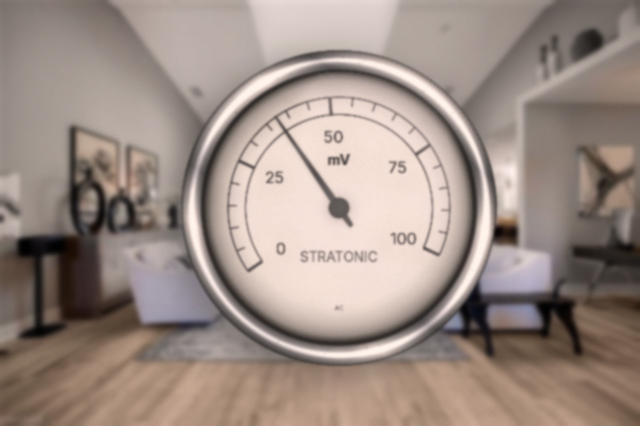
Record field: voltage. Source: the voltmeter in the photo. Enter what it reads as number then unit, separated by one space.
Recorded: 37.5 mV
